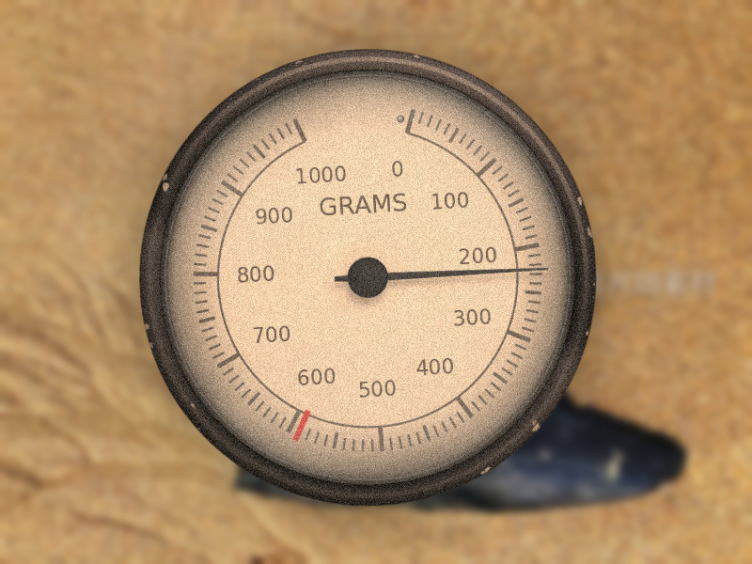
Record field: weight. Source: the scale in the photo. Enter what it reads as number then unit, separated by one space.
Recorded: 225 g
